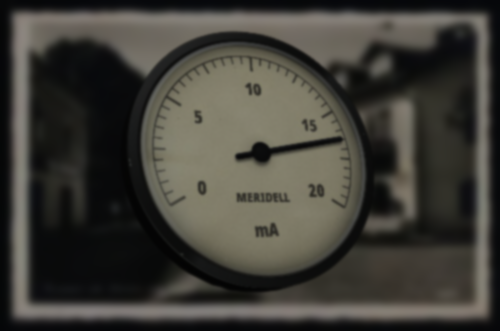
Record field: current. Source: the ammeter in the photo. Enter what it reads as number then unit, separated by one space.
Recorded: 16.5 mA
